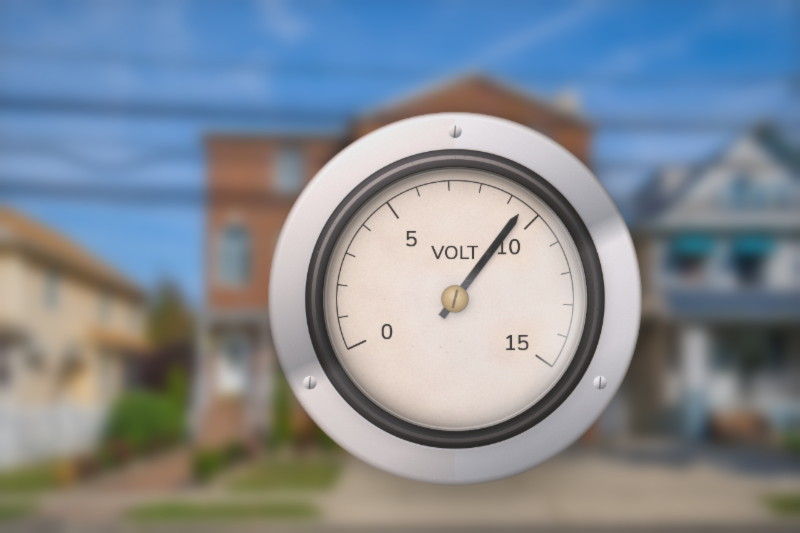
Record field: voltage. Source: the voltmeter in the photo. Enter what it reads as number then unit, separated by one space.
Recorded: 9.5 V
